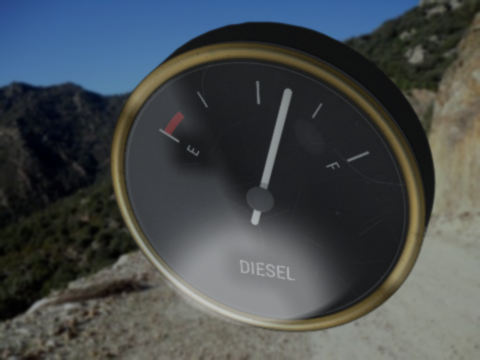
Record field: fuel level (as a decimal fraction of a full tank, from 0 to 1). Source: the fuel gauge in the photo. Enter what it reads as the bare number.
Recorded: 0.625
